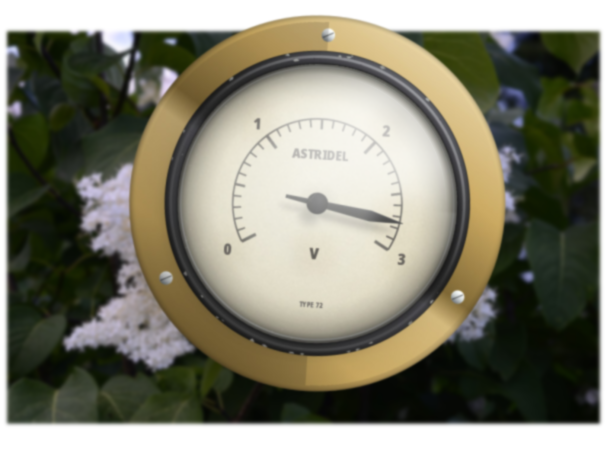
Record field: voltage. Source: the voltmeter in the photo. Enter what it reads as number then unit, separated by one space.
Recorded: 2.75 V
